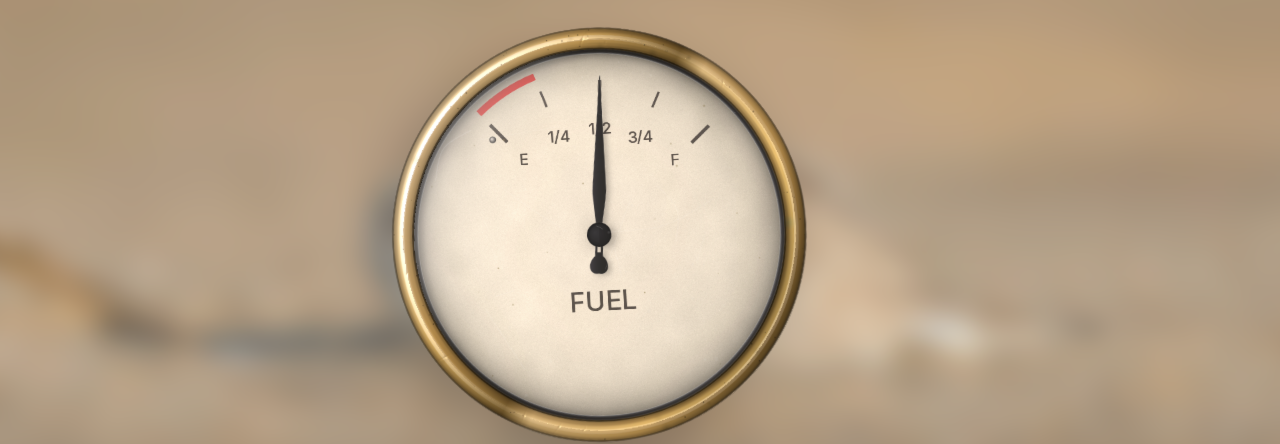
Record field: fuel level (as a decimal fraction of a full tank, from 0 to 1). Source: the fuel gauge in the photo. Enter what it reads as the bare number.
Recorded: 0.5
